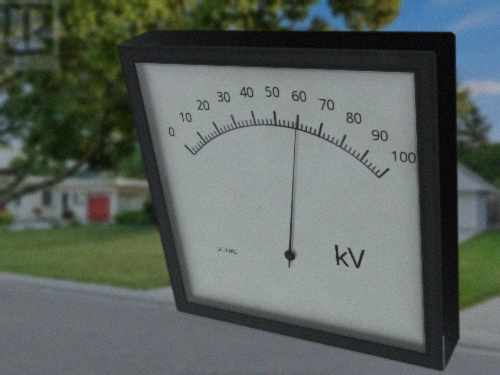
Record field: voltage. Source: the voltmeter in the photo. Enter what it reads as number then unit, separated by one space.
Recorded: 60 kV
